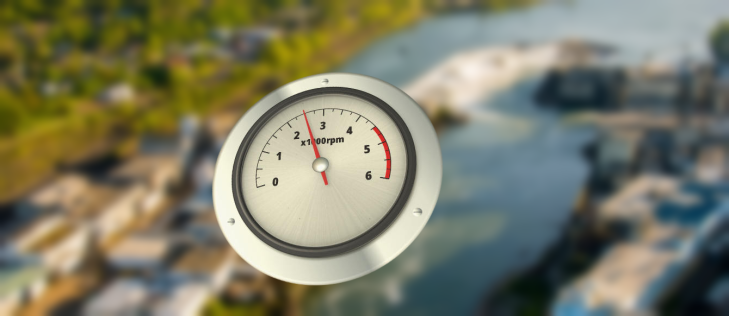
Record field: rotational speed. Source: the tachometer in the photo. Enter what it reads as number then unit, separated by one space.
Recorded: 2500 rpm
